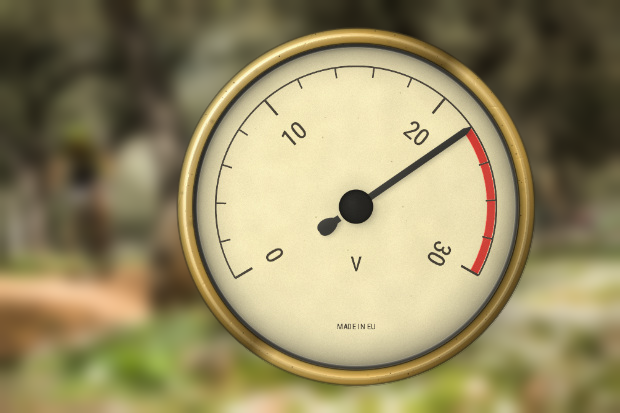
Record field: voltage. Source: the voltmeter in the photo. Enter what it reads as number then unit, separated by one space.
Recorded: 22 V
